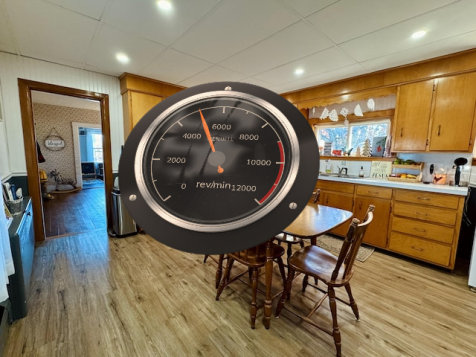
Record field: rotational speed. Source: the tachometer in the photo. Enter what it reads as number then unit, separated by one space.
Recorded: 5000 rpm
